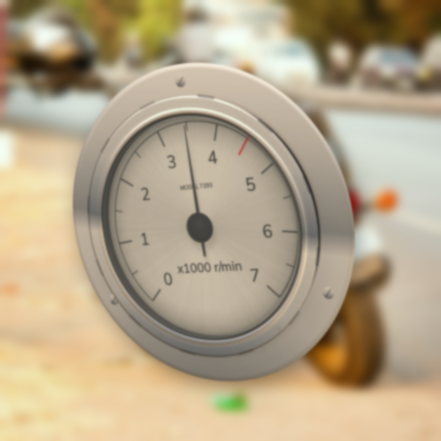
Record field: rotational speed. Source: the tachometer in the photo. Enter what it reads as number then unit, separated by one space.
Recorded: 3500 rpm
